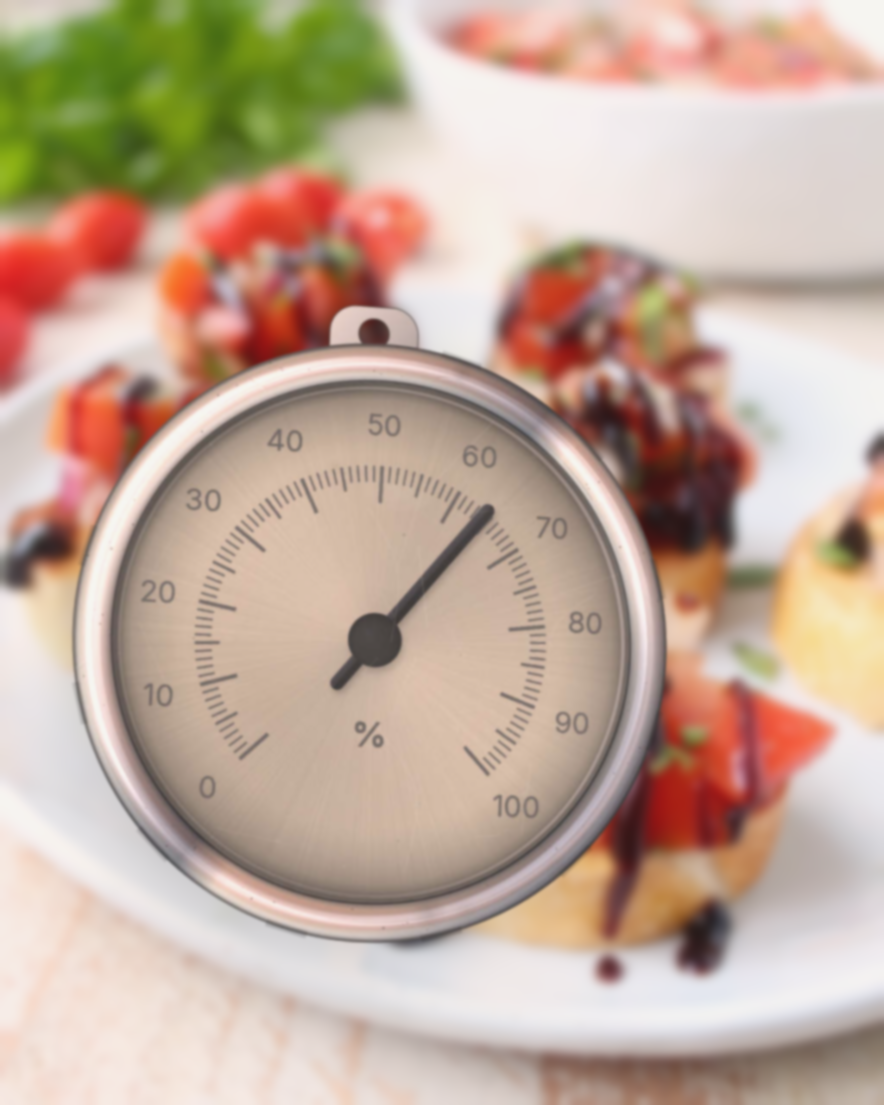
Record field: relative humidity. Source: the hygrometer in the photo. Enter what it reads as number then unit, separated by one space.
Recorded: 64 %
